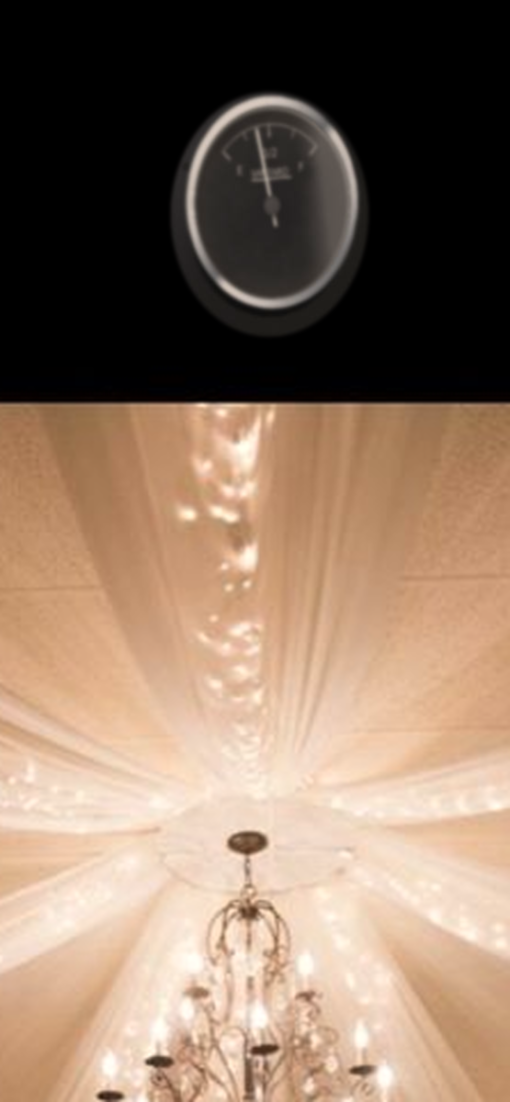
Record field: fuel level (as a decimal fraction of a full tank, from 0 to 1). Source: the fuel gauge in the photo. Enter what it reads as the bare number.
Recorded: 0.375
